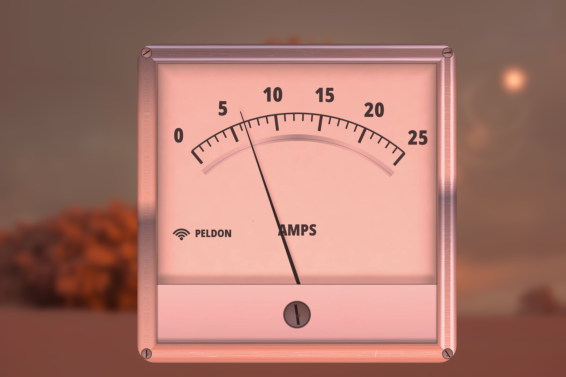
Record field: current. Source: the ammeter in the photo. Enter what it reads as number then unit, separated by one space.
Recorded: 6.5 A
